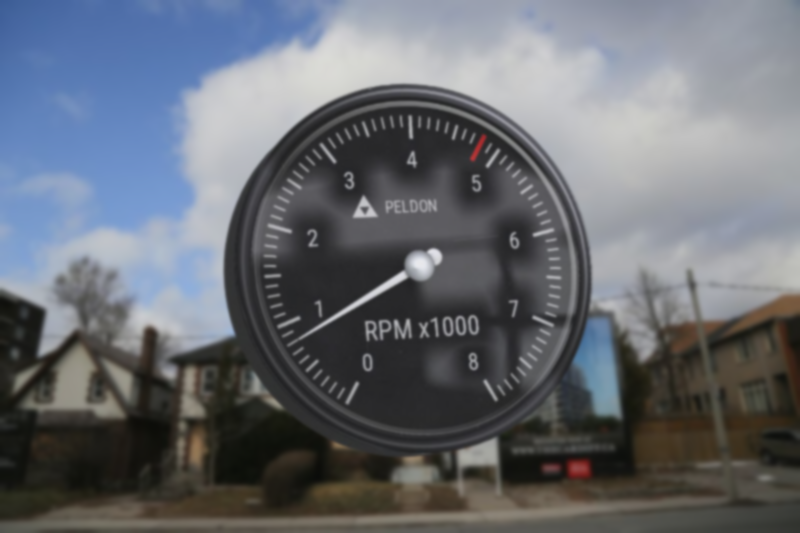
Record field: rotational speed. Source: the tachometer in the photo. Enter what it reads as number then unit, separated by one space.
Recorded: 800 rpm
